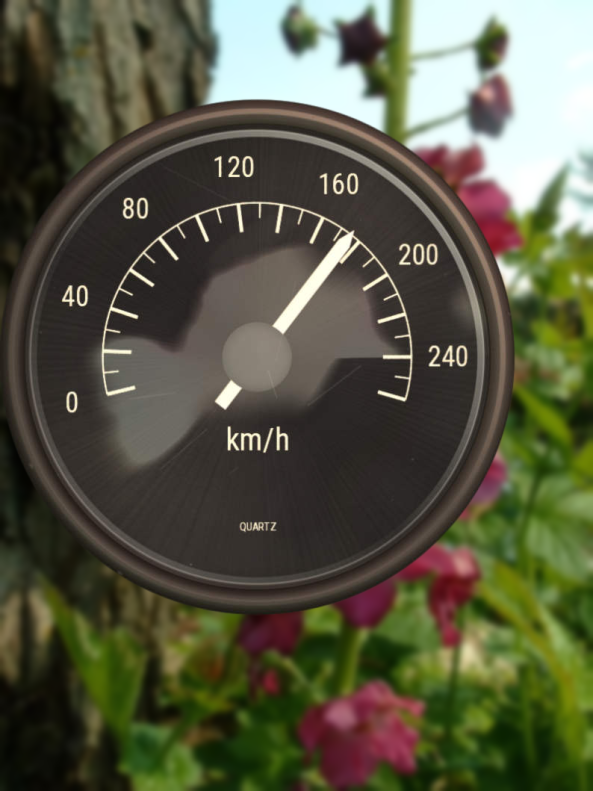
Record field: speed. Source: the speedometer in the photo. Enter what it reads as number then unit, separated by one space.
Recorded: 175 km/h
